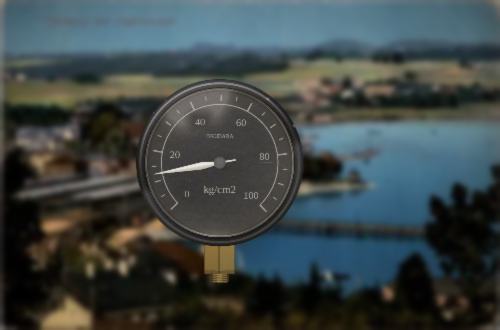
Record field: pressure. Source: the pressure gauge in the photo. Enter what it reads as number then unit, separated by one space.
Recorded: 12.5 kg/cm²
